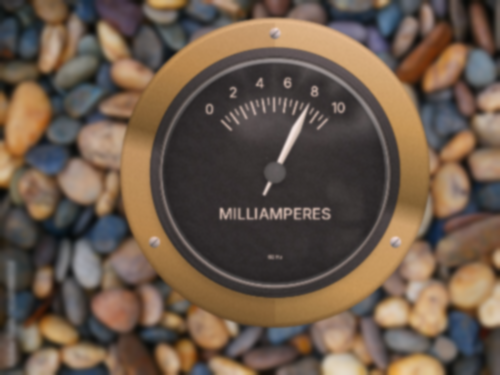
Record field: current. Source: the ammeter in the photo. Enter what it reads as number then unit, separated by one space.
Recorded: 8 mA
